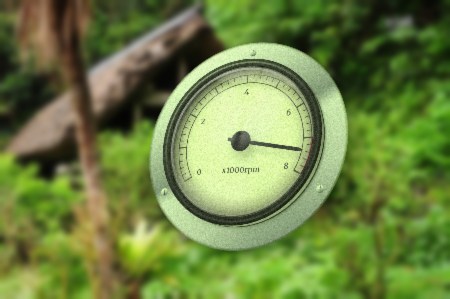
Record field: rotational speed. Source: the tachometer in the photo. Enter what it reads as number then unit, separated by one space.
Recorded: 7400 rpm
